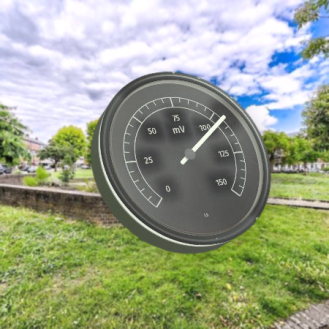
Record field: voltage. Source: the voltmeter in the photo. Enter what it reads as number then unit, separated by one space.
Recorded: 105 mV
